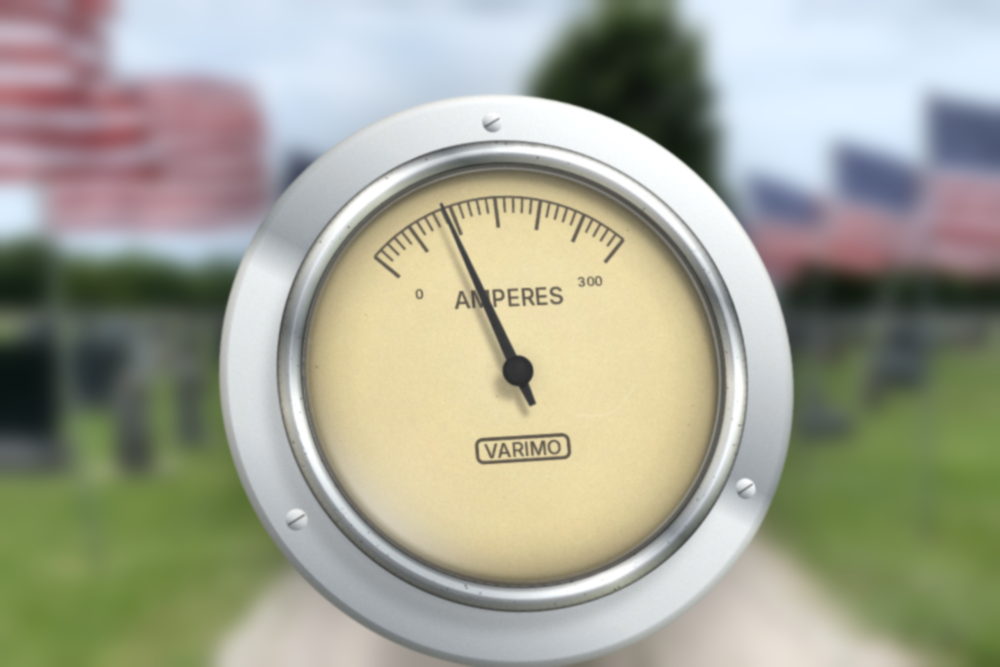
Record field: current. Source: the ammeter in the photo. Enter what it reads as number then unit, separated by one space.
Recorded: 90 A
